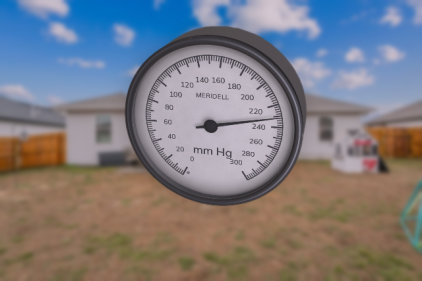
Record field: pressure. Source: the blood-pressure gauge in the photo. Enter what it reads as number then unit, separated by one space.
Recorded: 230 mmHg
